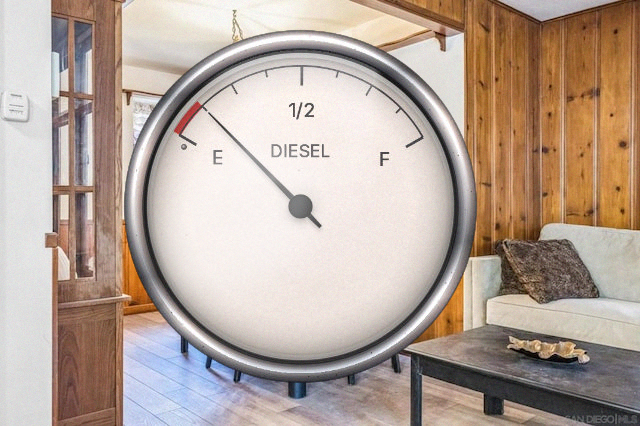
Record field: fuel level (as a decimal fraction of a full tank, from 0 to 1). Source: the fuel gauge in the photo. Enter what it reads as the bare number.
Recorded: 0.125
